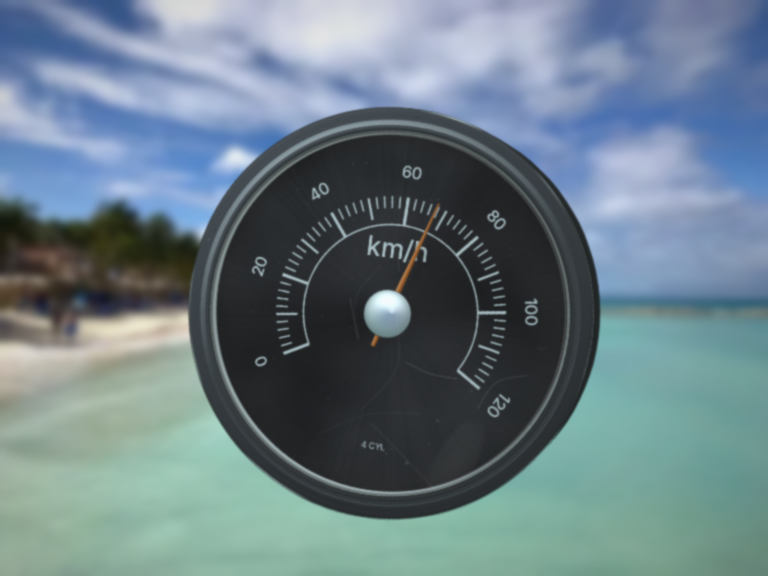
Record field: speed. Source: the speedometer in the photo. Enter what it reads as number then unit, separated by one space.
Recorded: 68 km/h
